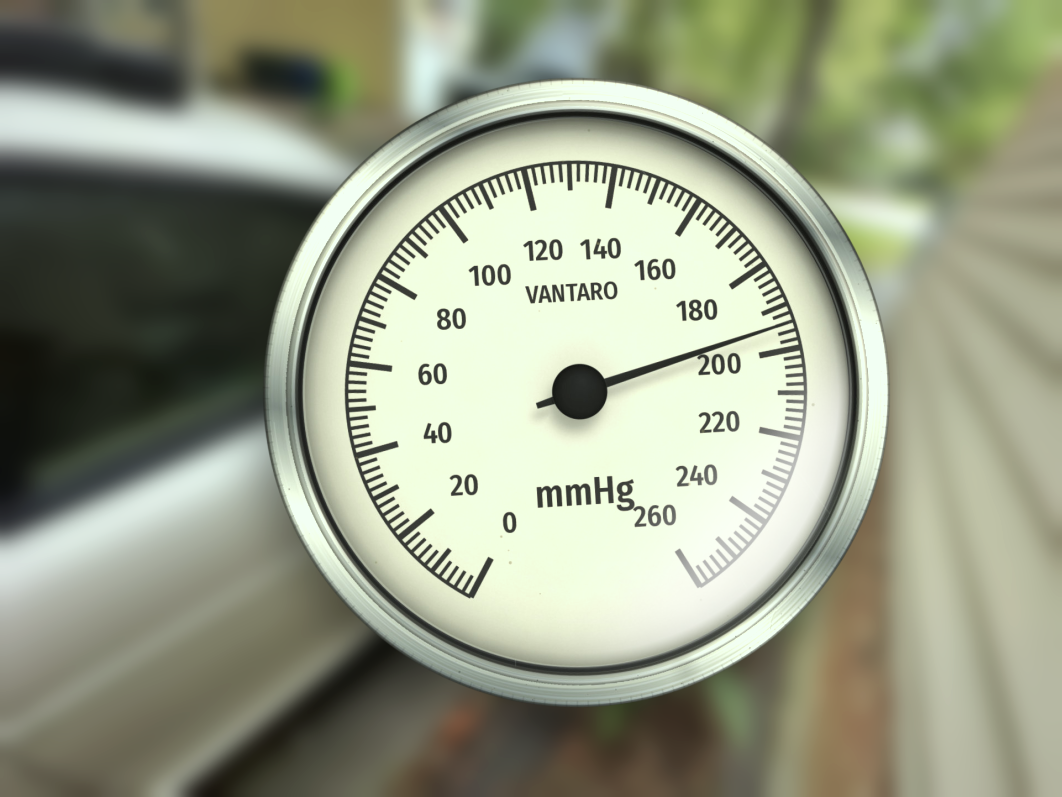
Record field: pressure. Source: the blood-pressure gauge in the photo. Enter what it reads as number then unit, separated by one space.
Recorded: 194 mmHg
